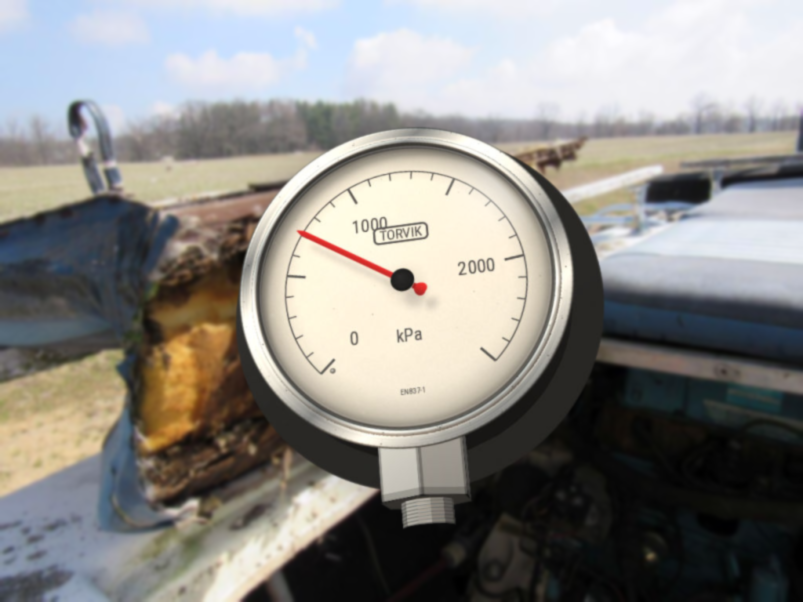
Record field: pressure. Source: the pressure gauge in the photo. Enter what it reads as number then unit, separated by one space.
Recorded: 700 kPa
